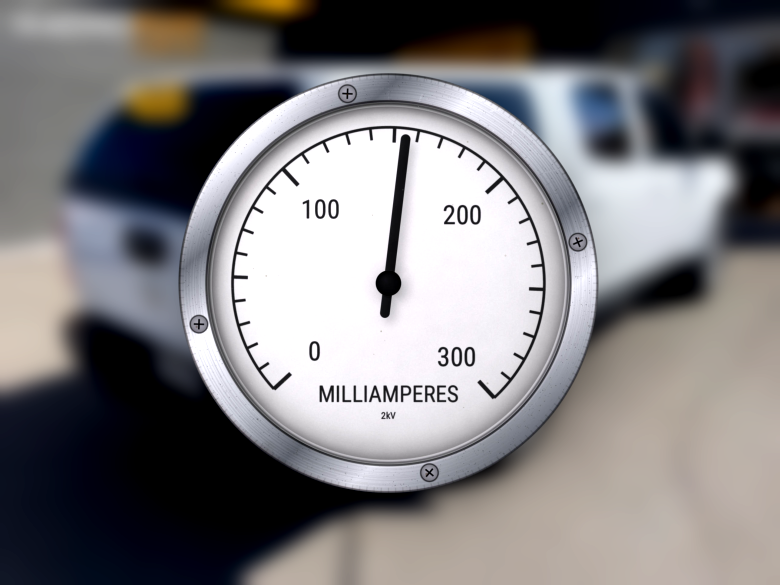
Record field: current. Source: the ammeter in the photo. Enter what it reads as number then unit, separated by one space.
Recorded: 155 mA
